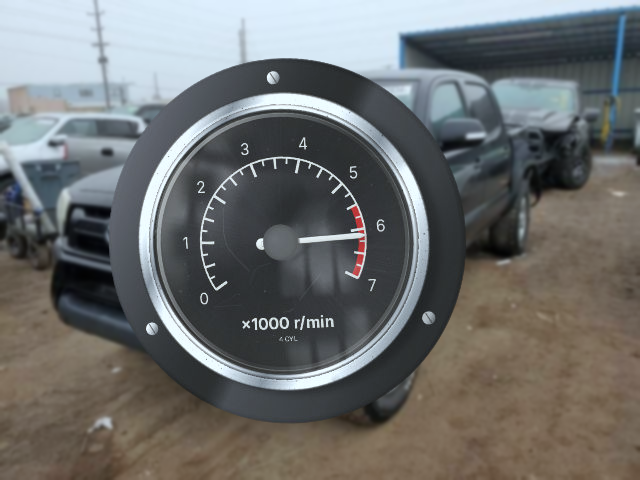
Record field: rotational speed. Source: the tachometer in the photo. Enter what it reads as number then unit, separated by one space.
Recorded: 6125 rpm
